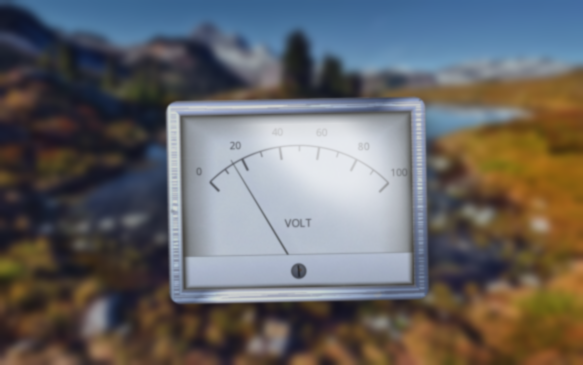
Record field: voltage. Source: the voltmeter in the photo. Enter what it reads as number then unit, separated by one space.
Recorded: 15 V
